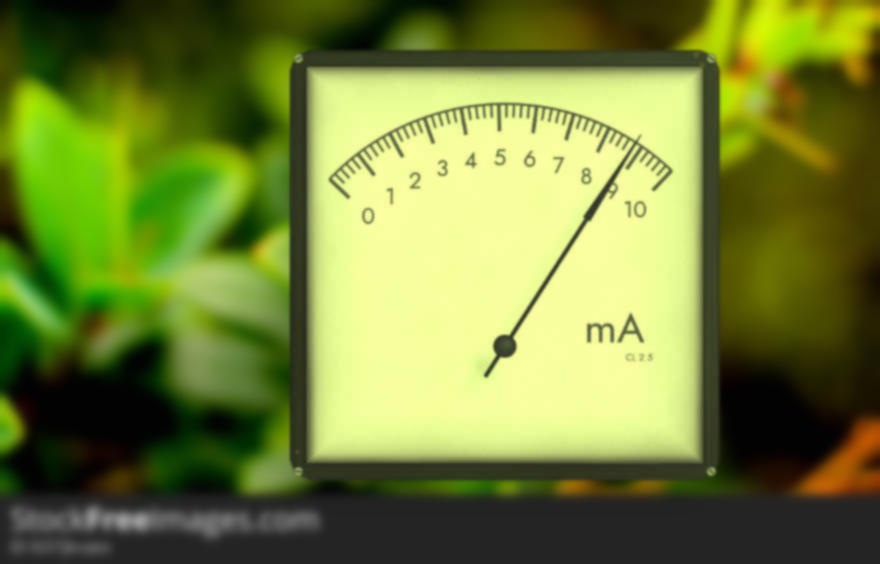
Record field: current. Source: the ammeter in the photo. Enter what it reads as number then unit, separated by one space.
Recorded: 8.8 mA
